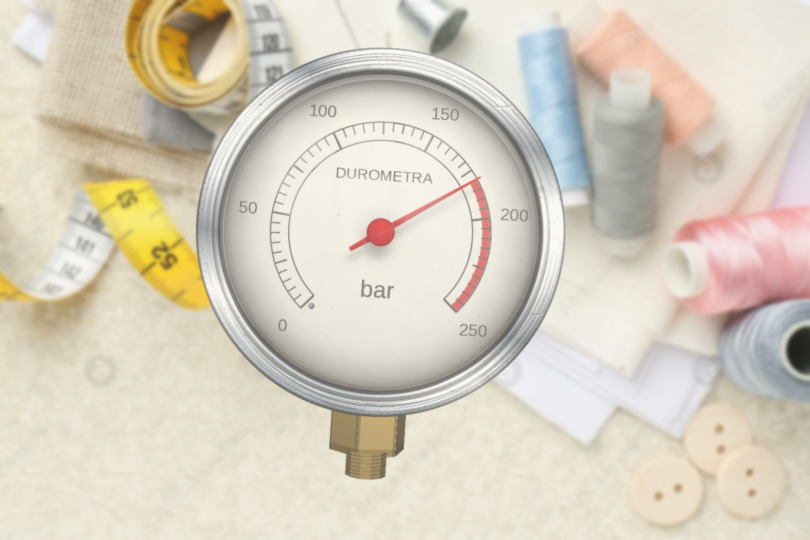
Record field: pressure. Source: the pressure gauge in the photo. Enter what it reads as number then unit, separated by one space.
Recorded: 180 bar
